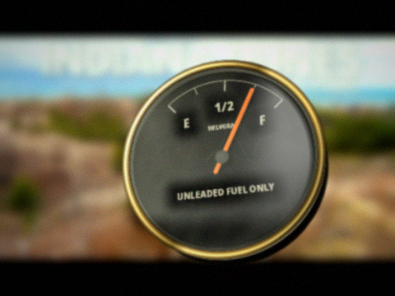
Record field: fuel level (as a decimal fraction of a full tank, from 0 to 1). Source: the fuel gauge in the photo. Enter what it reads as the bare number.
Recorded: 0.75
